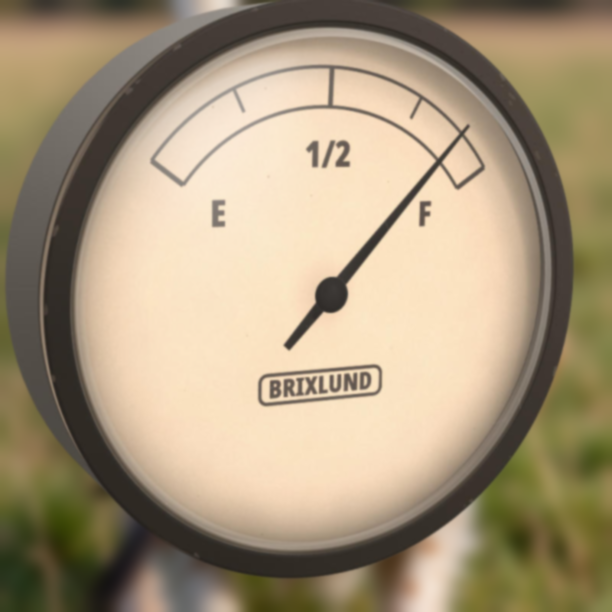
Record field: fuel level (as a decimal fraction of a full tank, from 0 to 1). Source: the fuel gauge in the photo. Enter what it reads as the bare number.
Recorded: 0.875
